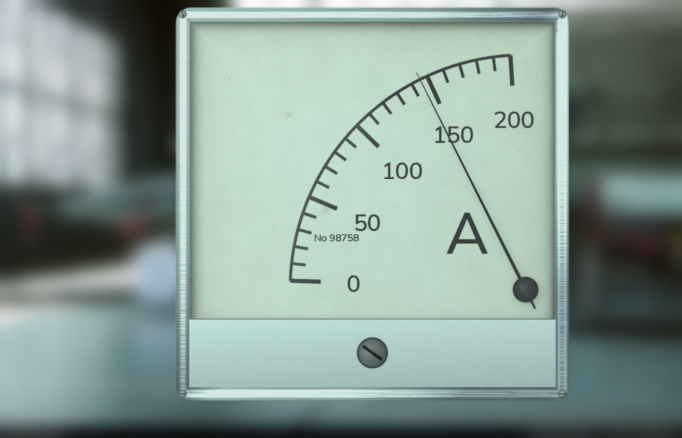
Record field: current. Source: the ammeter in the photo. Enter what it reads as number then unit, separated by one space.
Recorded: 145 A
